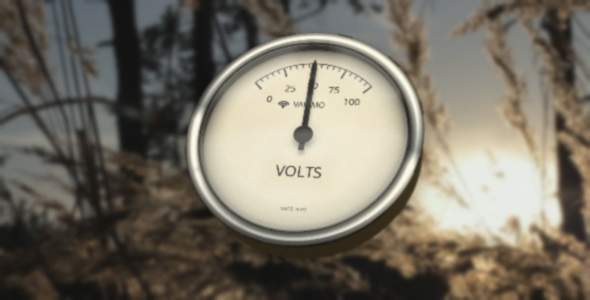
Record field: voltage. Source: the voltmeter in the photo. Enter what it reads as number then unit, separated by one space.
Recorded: 50 V
